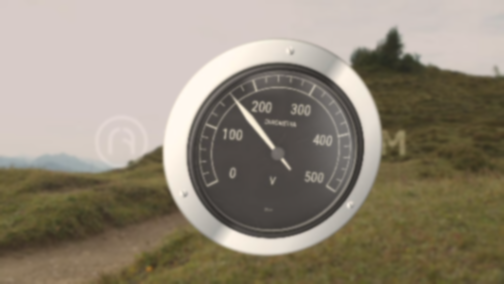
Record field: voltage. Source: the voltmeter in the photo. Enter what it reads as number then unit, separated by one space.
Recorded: 160 V
